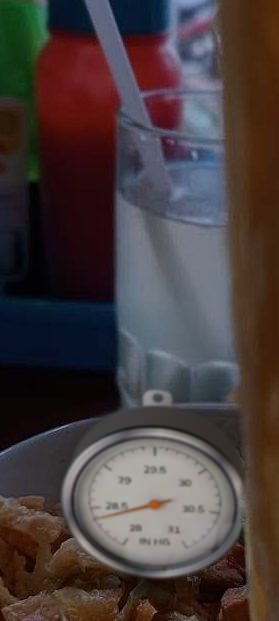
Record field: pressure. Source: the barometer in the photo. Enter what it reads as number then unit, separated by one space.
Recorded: 28.4 inHg
